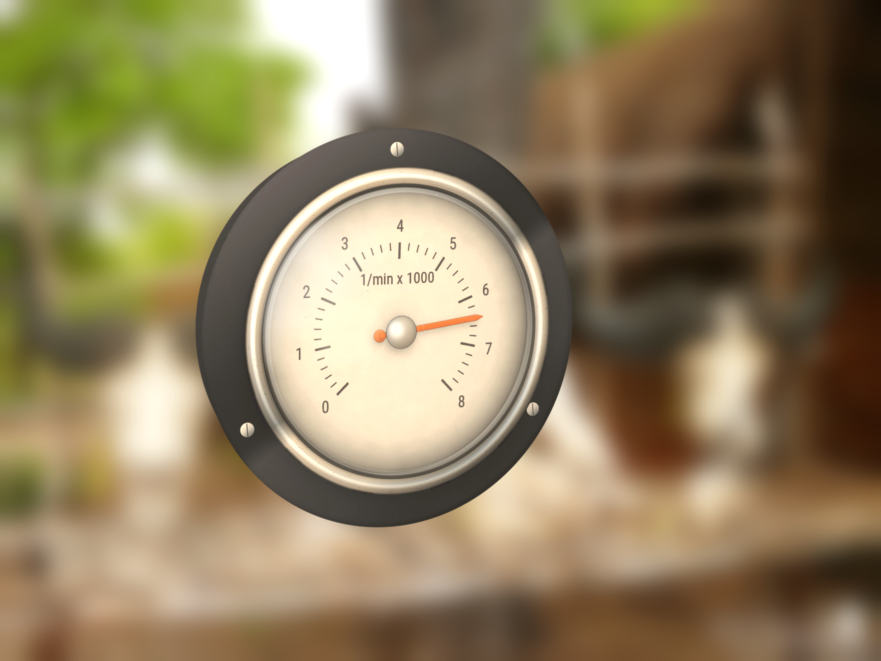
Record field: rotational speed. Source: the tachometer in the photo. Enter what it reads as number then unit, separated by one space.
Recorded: 6400 rpm
